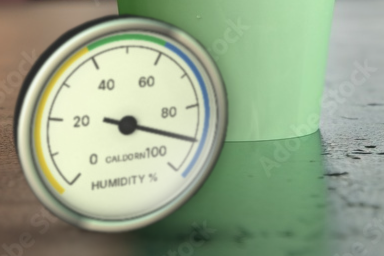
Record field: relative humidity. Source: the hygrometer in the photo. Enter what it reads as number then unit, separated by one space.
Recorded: 90 %
